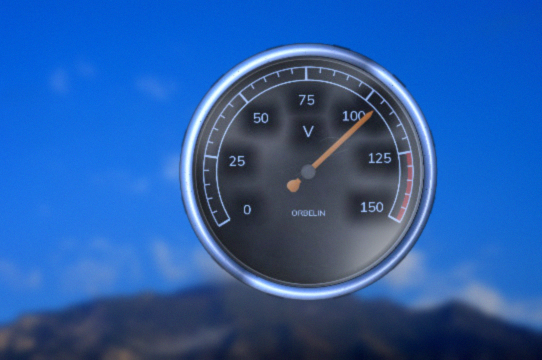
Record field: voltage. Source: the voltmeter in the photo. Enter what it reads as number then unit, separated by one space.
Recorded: 105 V
